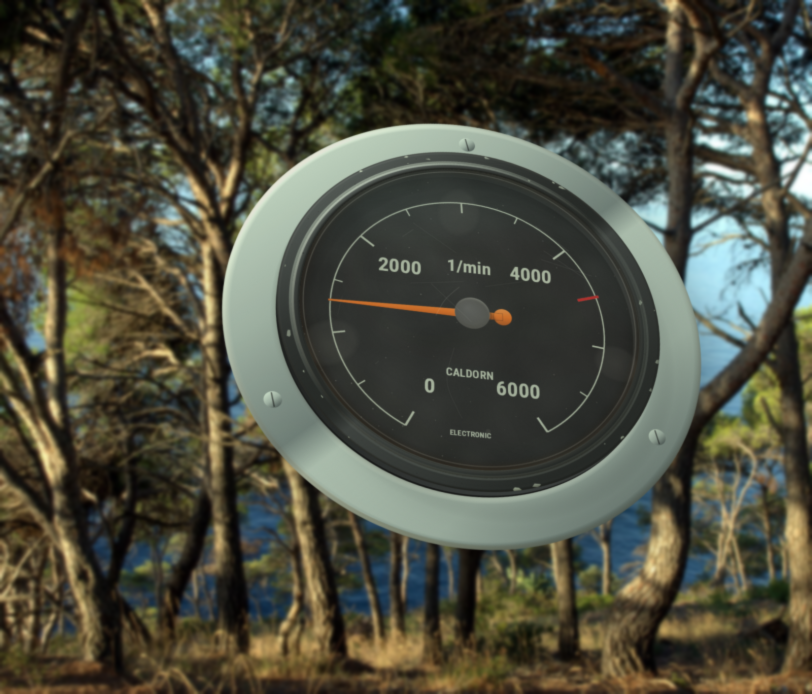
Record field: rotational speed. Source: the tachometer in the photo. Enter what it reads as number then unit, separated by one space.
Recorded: 1250 rpm
